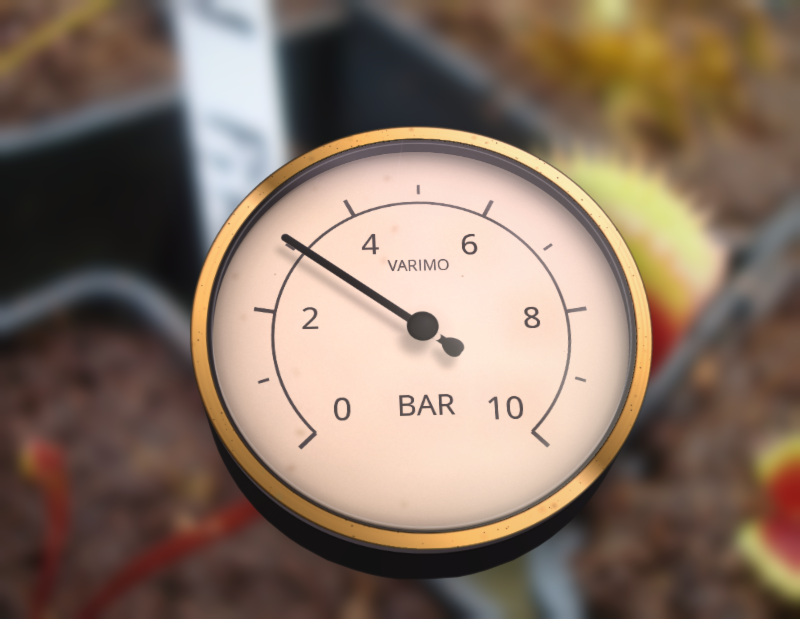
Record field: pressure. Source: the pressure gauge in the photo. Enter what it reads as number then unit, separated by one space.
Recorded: 3 bar
